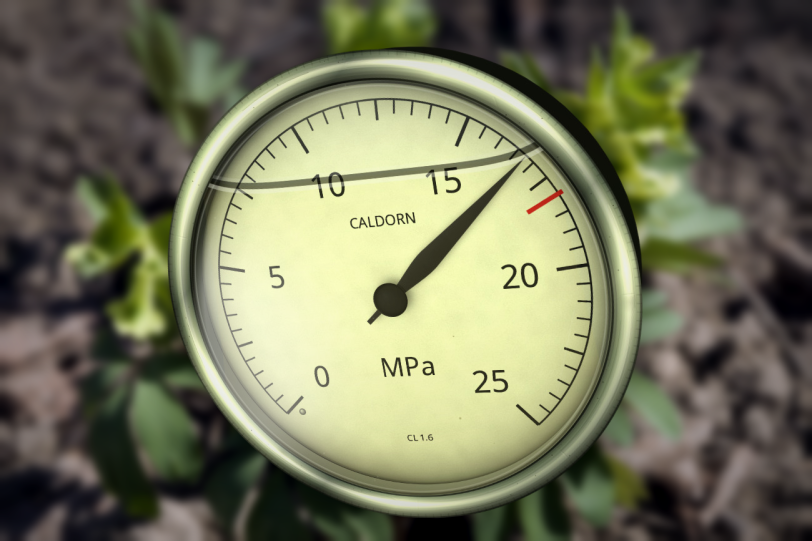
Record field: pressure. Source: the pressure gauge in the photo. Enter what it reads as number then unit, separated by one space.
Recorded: 16.75 MPa
